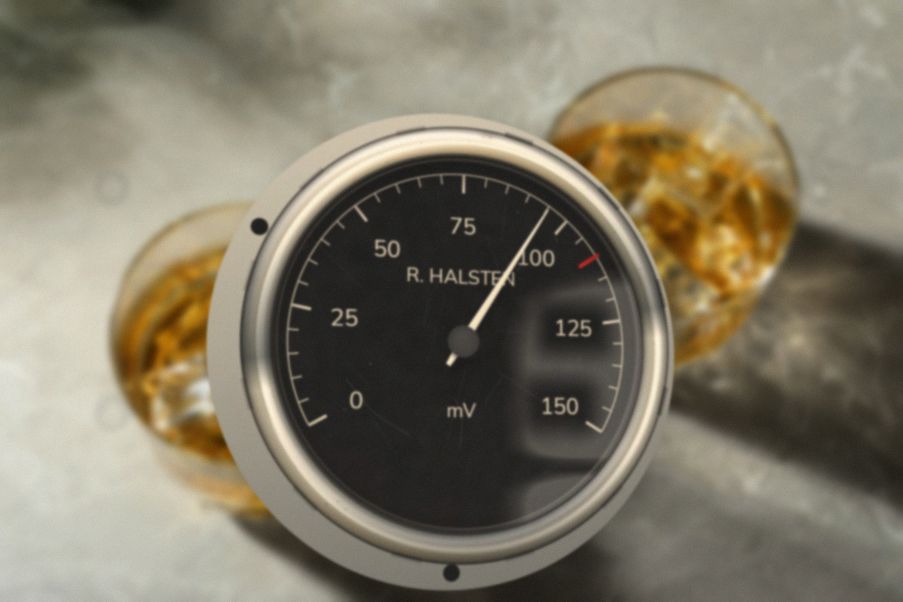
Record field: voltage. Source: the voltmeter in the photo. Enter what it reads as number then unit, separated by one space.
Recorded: 95 mV
